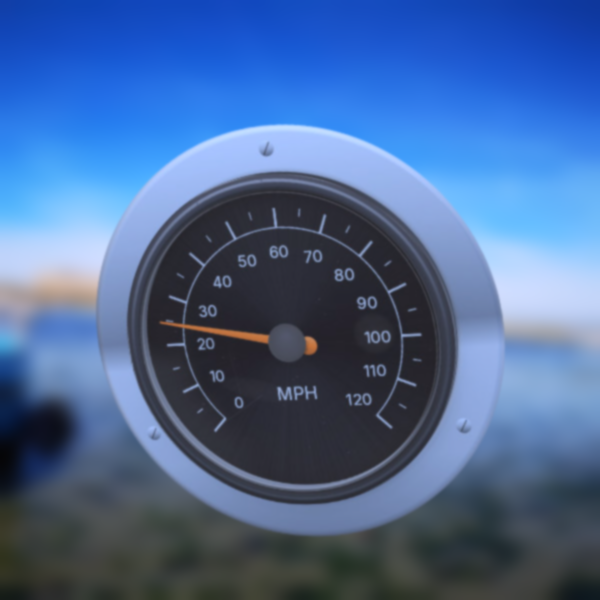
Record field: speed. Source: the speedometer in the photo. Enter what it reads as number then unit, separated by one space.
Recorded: 25 mph
